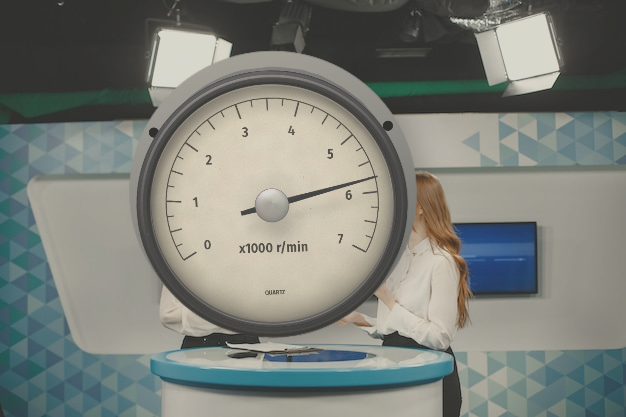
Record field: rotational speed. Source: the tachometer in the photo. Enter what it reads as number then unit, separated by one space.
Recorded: 5750 rpm
